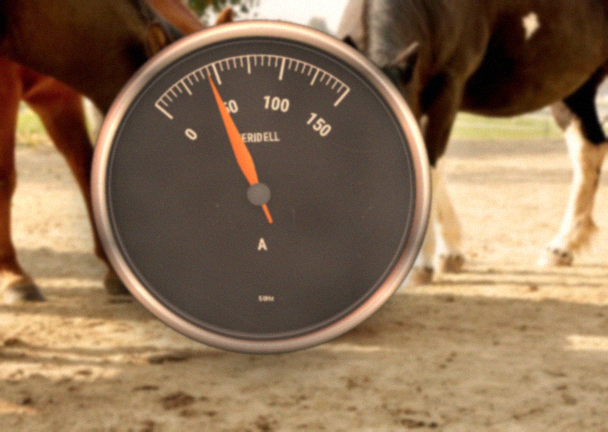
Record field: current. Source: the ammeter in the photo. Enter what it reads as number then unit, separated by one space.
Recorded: 45 A
